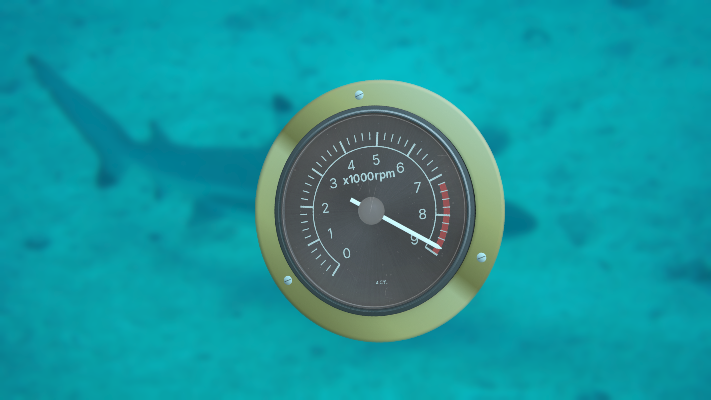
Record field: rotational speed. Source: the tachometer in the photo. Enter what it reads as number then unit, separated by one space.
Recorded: 8800 rpm
